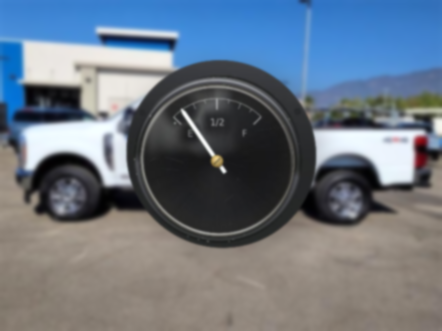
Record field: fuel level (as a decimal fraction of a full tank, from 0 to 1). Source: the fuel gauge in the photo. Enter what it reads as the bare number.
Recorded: 0.125
